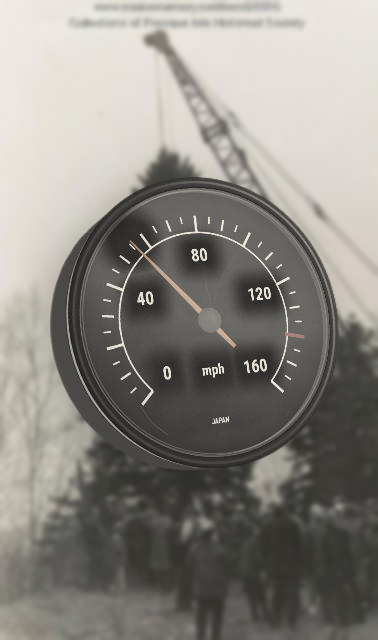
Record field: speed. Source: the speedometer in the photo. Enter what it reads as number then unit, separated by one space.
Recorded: 55 mph
